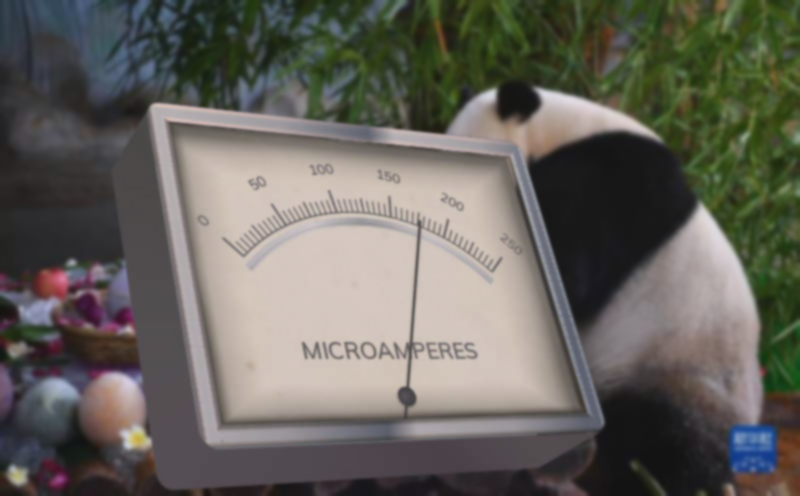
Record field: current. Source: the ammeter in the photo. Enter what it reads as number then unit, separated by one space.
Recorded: 175 µA
